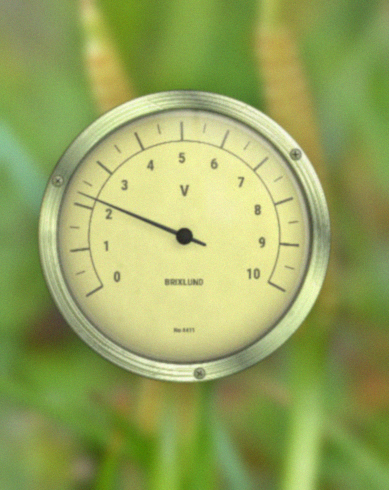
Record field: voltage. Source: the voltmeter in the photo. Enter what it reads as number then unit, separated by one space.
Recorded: 2.25 V
